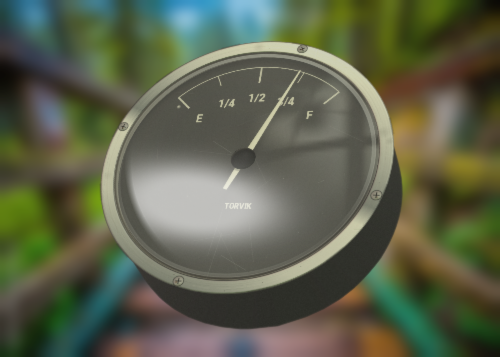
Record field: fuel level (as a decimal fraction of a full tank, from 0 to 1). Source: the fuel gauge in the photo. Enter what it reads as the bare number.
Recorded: 0.75
